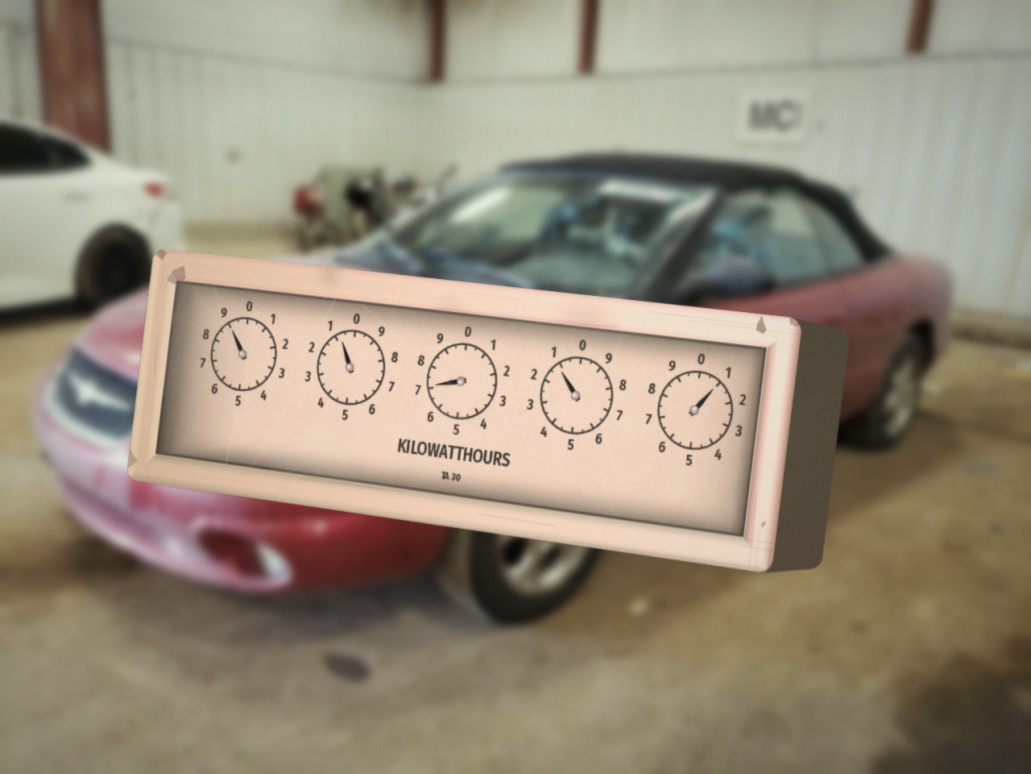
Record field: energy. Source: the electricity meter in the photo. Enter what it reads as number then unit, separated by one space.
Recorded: 90711 kWh
